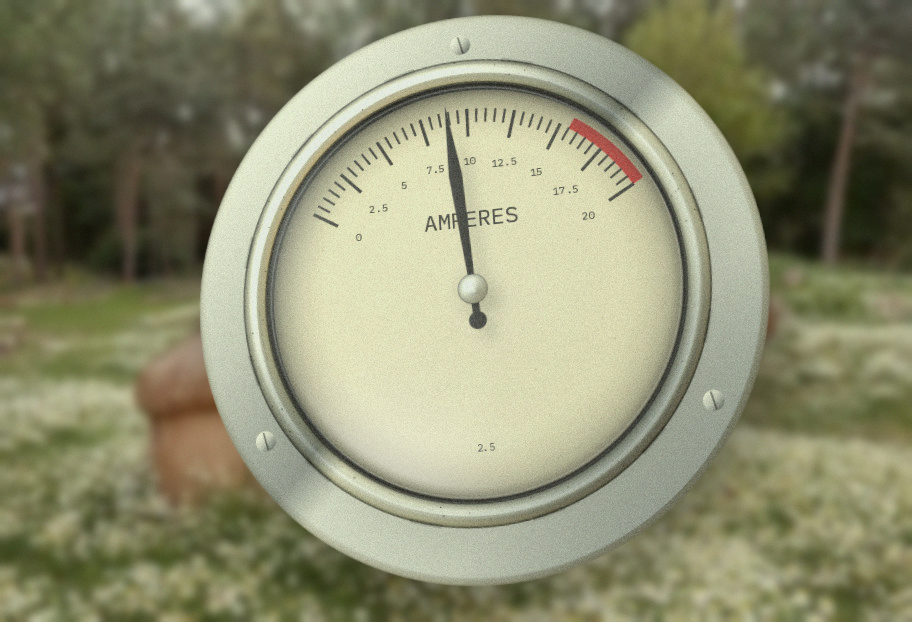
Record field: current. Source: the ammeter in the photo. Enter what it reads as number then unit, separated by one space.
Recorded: 9 A
